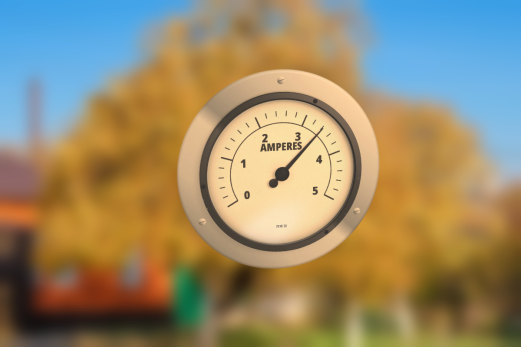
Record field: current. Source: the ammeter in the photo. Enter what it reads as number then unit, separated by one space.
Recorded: 3.4 A
